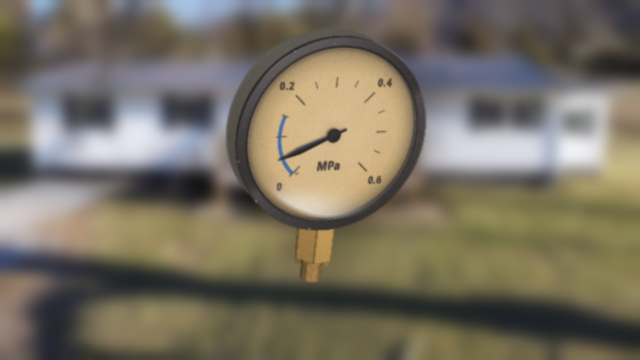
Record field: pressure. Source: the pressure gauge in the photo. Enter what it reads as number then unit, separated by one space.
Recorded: 0.05 MPa
